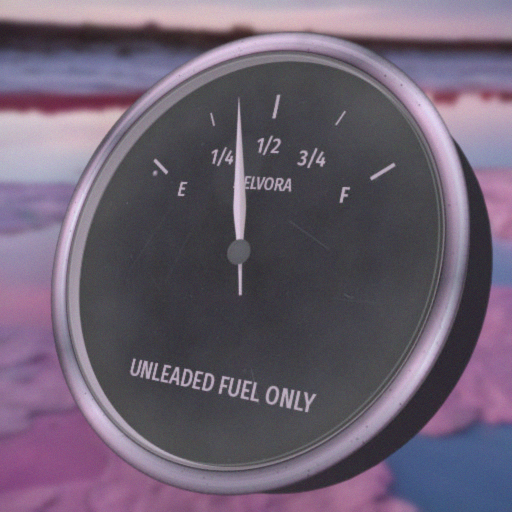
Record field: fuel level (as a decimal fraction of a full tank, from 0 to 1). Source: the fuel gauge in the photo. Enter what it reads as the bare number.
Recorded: 0.375
